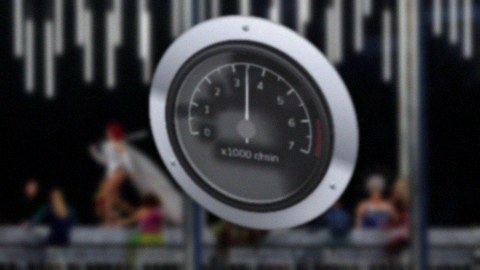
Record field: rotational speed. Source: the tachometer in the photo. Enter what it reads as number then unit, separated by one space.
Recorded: 3500 rpm
